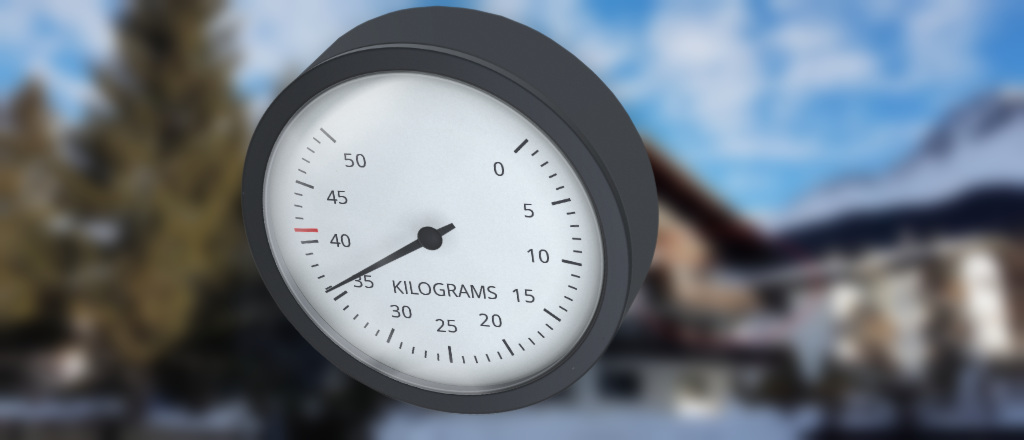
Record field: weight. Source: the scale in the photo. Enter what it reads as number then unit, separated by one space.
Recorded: 36 kg
